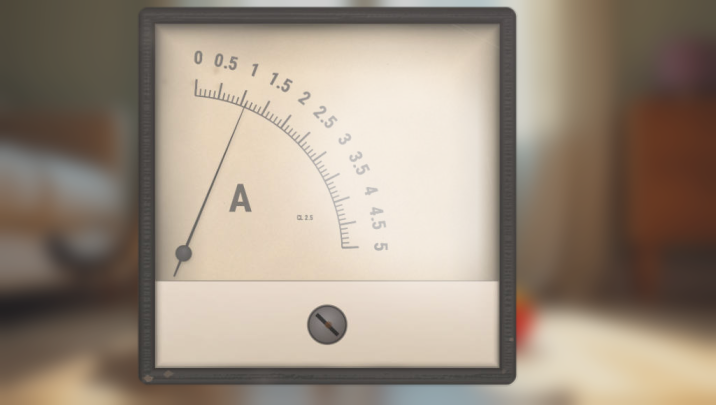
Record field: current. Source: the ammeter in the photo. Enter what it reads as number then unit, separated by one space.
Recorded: 1.1 A
